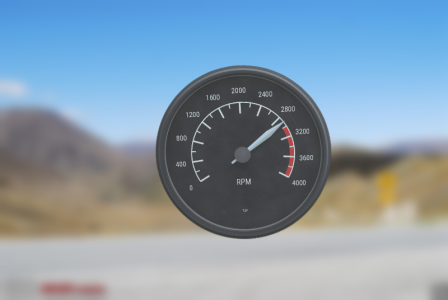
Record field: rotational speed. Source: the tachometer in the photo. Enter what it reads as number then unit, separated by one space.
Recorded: 2900 rpm
